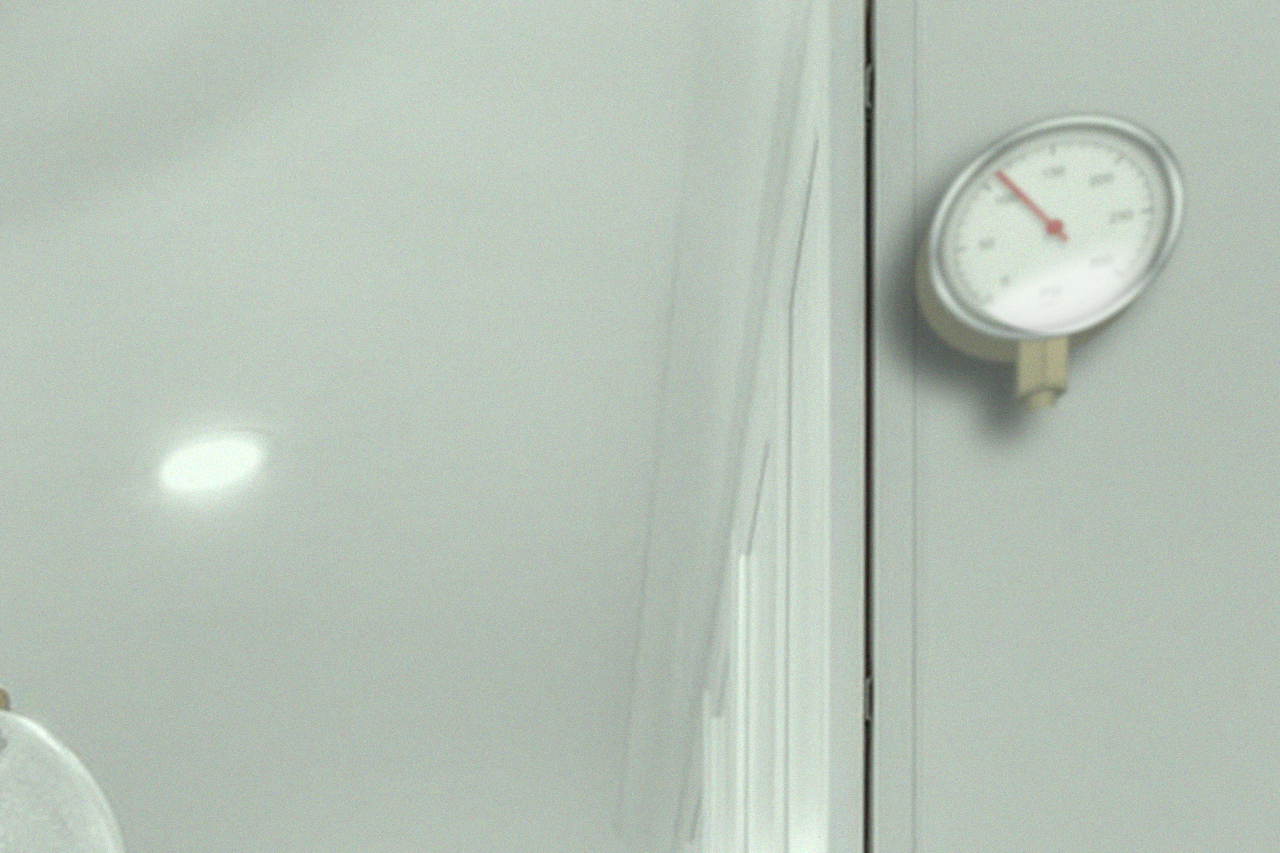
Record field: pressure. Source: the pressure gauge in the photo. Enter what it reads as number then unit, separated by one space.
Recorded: 110 psi
